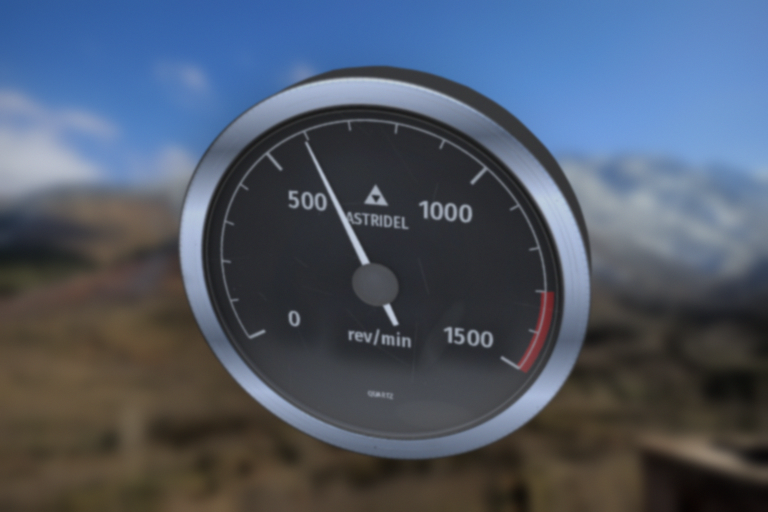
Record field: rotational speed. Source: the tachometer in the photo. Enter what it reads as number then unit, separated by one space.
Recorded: 600 rpm
